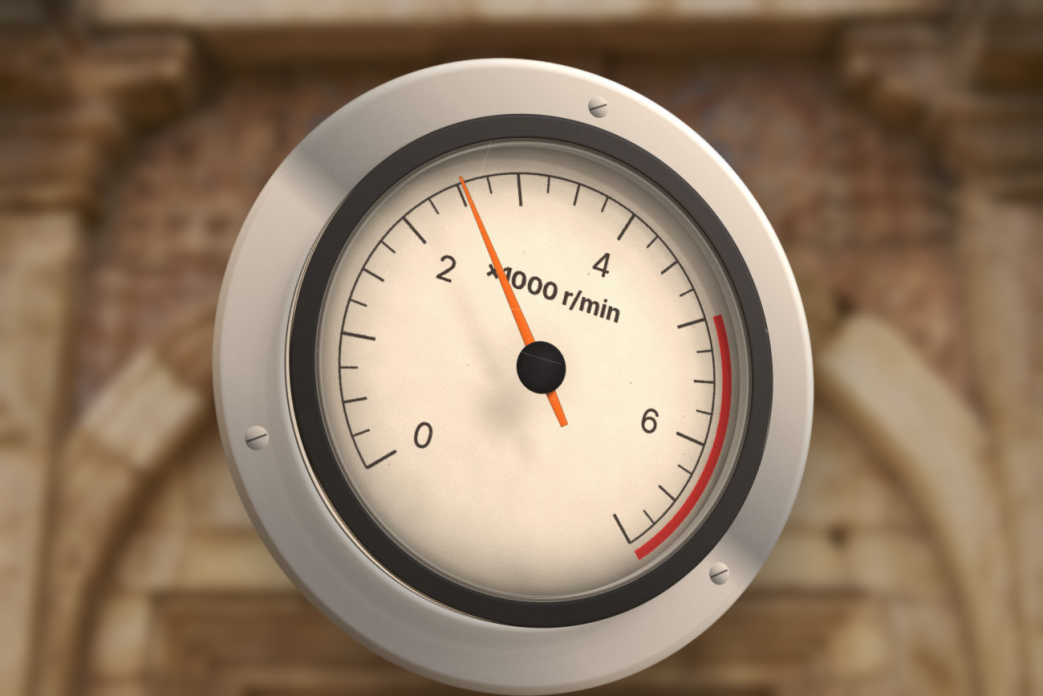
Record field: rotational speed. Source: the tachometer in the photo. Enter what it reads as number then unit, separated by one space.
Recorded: 2500 rpm
